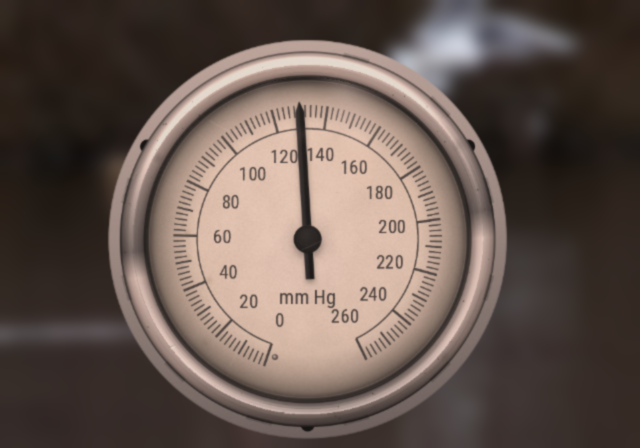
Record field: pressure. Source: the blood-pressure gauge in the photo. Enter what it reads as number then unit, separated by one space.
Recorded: 130 mmHg
